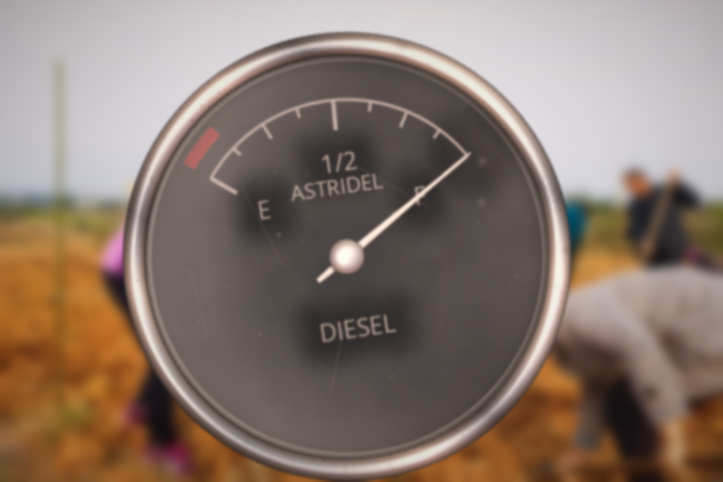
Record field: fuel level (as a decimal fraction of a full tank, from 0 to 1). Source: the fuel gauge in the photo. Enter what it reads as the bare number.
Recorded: 1
